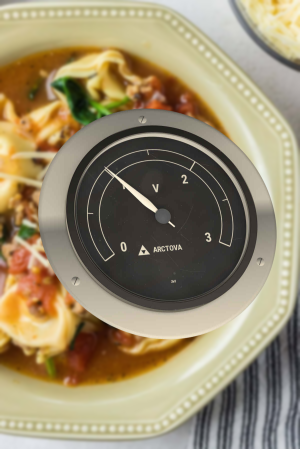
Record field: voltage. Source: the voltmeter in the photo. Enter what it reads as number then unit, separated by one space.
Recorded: 1 V
